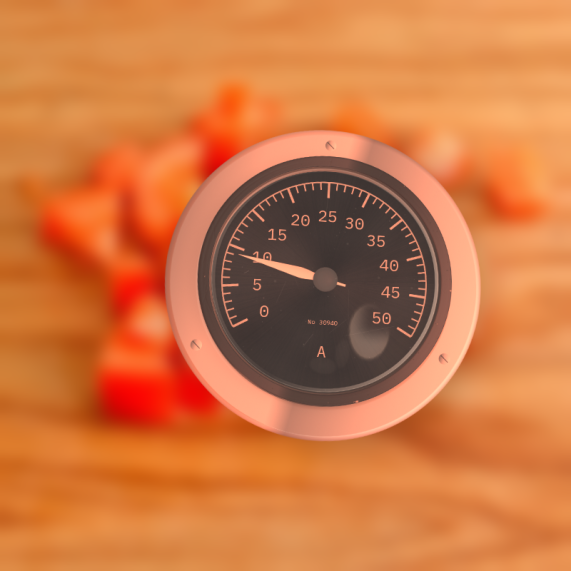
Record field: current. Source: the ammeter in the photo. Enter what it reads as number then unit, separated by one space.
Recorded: 9 A
